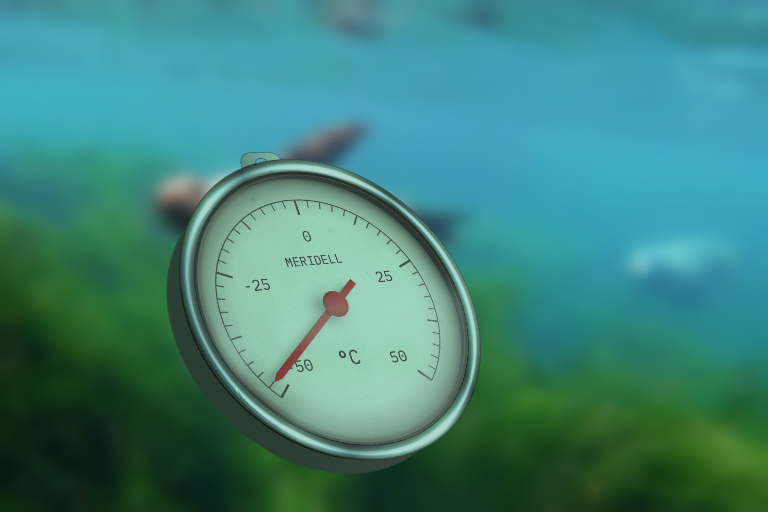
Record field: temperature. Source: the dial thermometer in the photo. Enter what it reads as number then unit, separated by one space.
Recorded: -47.5 °C
